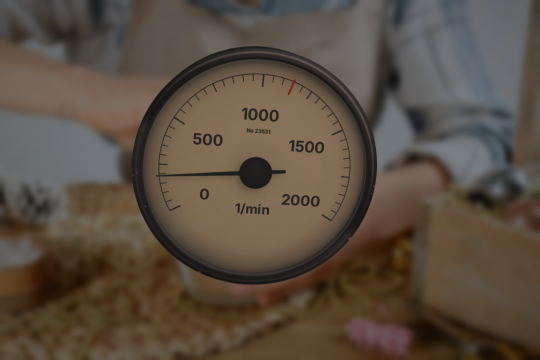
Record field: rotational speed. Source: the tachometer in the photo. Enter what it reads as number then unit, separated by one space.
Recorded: 200 rpm
